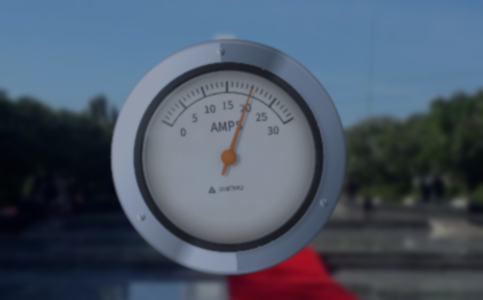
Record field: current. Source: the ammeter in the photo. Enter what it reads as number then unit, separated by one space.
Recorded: 20 A
